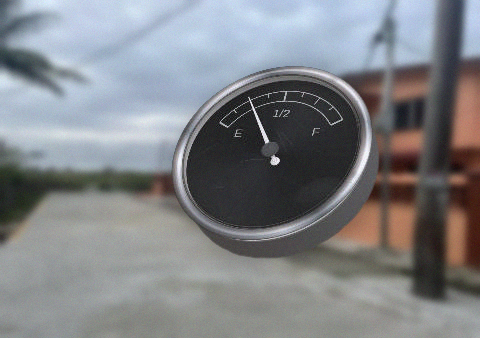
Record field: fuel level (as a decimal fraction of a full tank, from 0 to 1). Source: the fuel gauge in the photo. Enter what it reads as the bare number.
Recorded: 0.25
